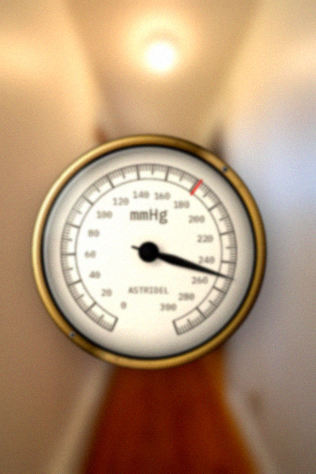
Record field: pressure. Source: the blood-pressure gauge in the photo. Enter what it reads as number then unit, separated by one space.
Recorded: 250 mmHg
